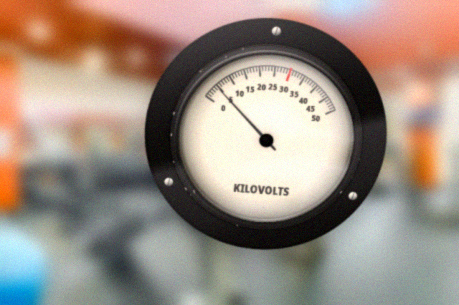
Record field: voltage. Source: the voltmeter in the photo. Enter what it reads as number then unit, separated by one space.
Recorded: 5 kV
